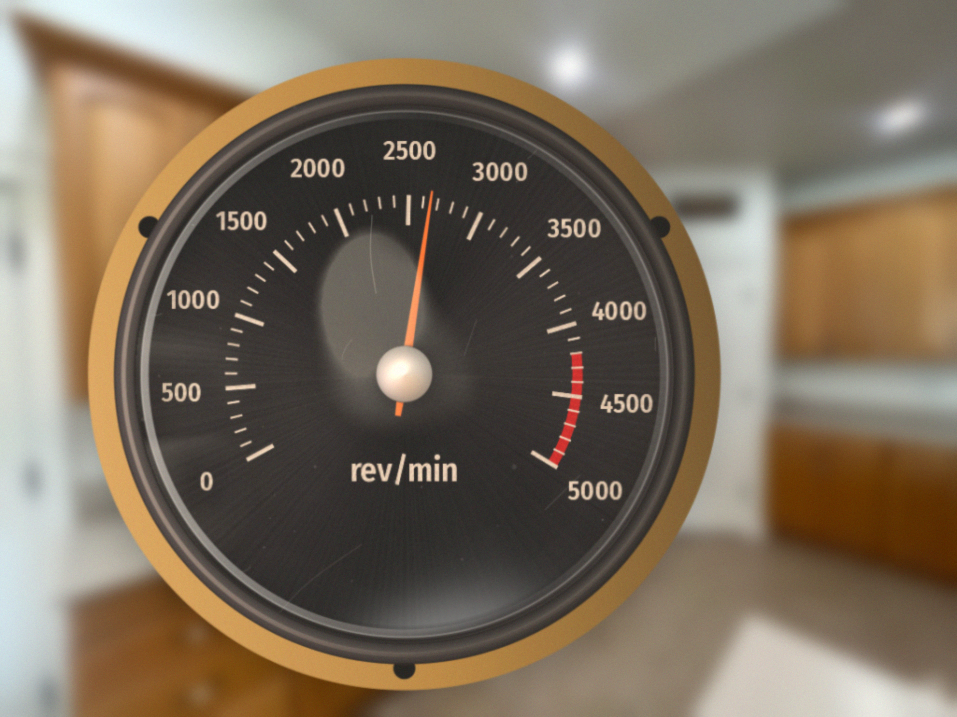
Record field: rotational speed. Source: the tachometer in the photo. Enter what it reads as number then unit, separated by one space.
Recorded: 2650 rpm
